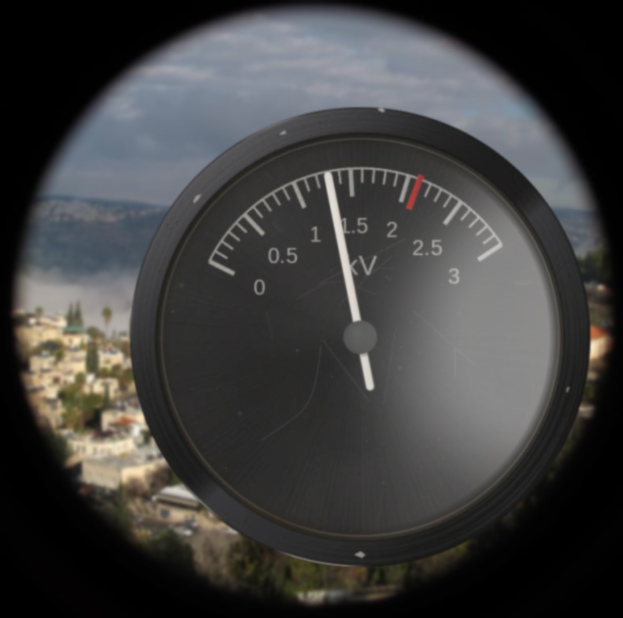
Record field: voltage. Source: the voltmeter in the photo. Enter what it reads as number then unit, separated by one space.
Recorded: 1.3 kV
